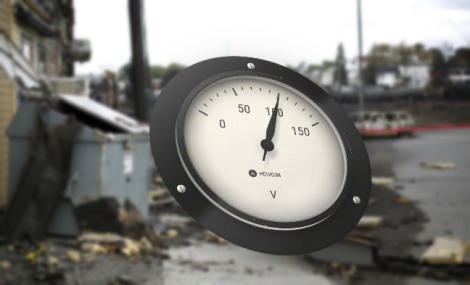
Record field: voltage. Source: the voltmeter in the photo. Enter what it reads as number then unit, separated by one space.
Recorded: 100 V
